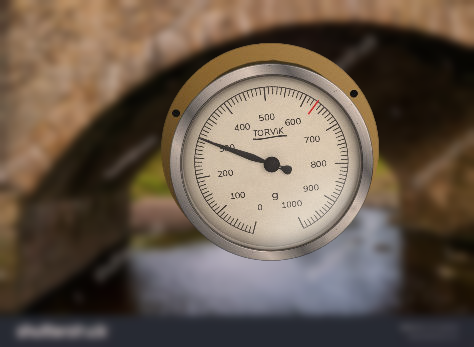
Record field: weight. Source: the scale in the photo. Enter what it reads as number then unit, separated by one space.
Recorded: 300 g
